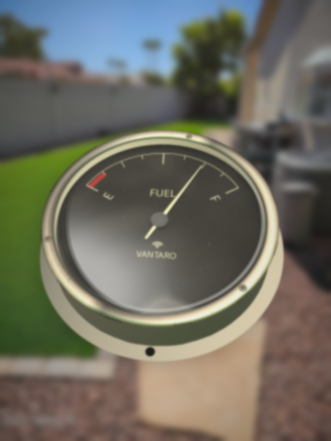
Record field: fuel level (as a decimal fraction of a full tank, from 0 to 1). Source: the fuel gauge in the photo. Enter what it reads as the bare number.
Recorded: 0.75
